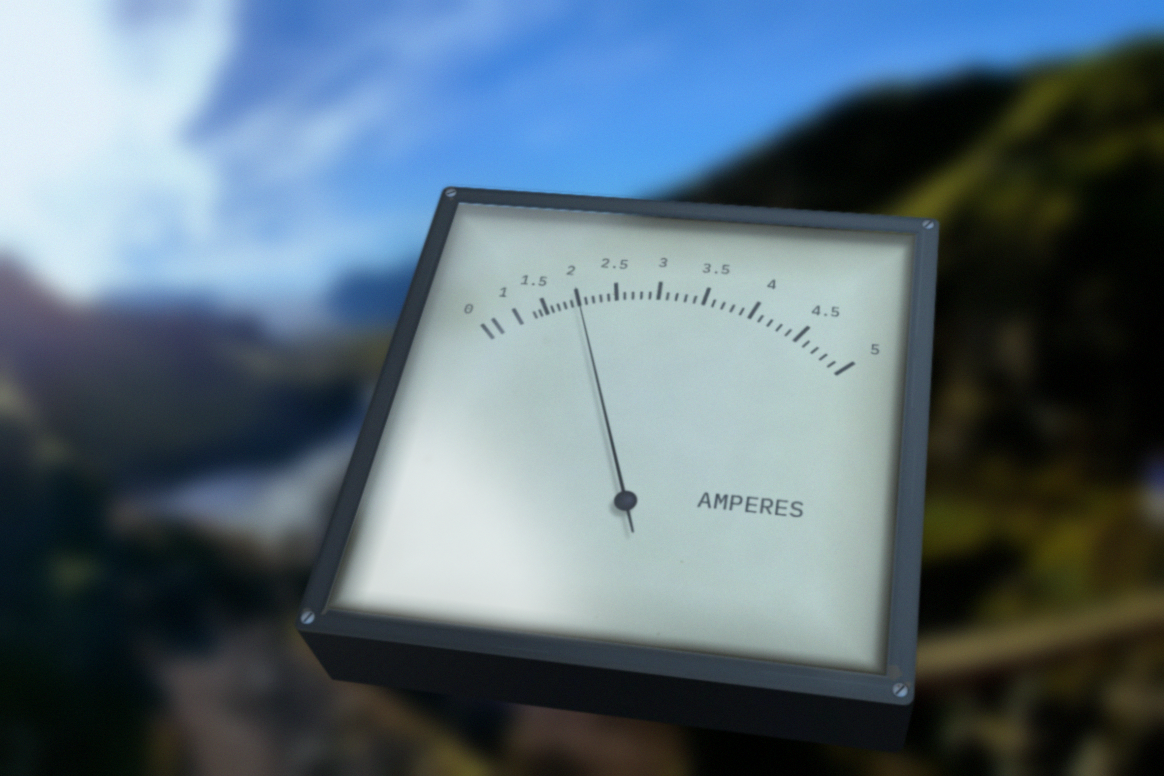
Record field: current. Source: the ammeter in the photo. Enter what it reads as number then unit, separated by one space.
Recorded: 2 A
